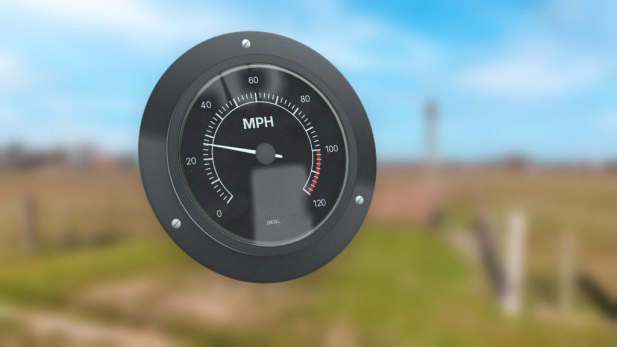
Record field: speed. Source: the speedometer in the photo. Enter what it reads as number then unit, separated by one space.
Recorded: 26 mph
